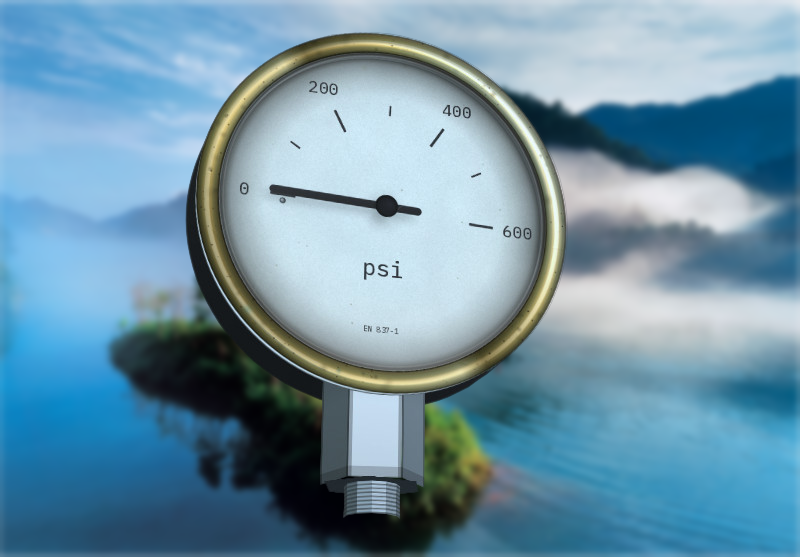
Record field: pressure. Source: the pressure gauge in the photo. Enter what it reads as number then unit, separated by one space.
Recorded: 0 psi
